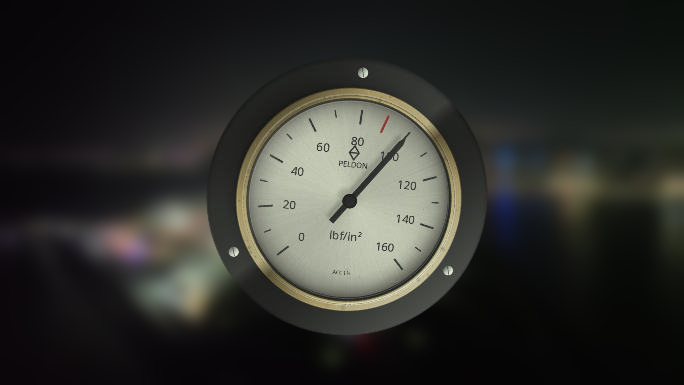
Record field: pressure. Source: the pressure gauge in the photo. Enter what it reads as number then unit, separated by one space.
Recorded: 100 psi
